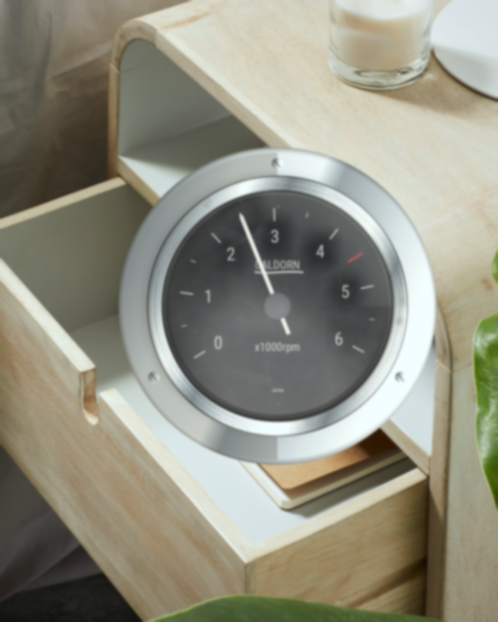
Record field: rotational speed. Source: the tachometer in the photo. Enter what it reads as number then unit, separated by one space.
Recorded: 2500 rpm
